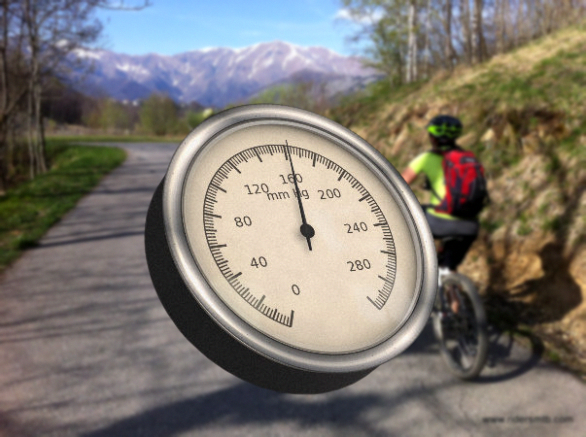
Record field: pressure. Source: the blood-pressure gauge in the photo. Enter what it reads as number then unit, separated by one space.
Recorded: 160 mmHg
